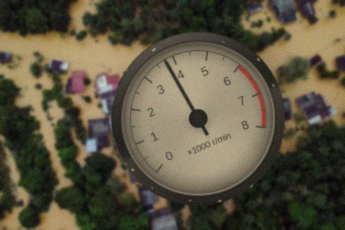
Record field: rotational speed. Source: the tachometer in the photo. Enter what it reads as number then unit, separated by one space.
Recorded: 3750 rpm
